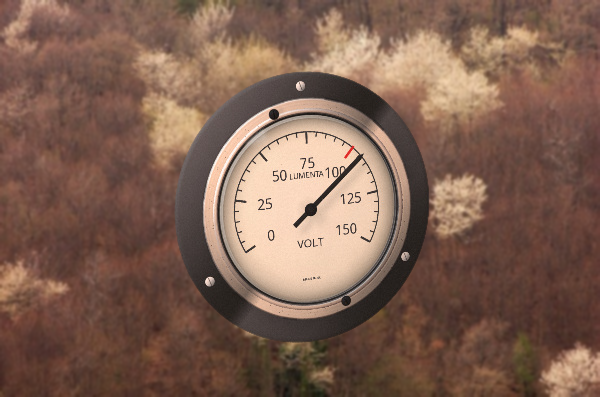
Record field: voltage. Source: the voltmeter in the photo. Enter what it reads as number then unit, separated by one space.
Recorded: 105 V
